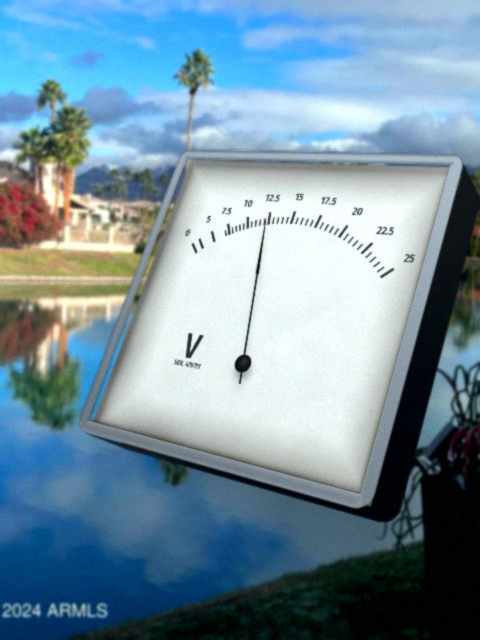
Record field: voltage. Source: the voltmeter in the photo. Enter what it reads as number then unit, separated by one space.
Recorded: 12.5 V
